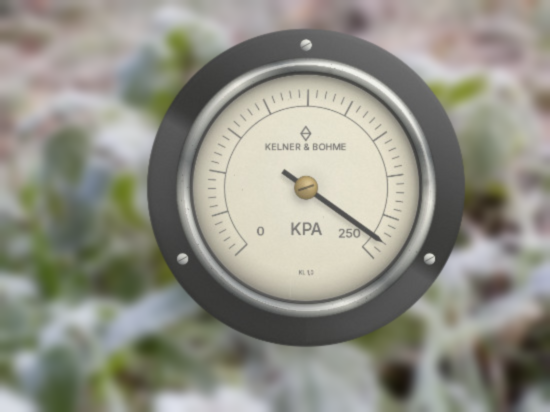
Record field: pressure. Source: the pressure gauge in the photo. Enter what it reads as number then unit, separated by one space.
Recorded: 240 kPa
